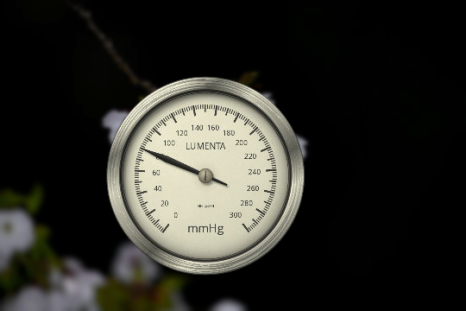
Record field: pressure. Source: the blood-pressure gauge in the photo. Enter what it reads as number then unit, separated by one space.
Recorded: 80 mmHg
